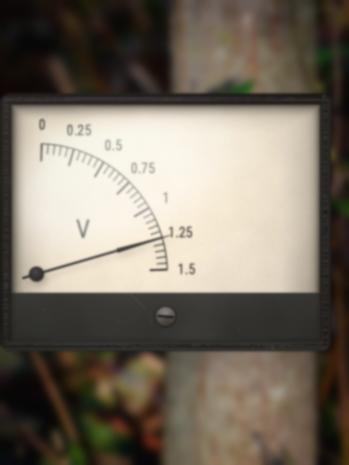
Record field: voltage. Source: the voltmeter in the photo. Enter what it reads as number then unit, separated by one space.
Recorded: 1.25 V
